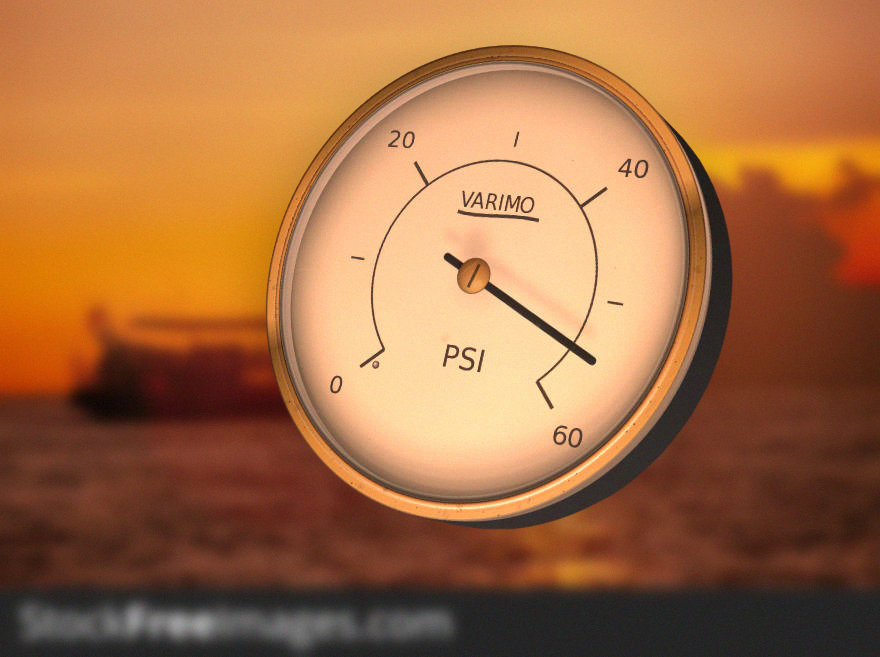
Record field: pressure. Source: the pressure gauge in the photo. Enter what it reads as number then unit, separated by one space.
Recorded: 55 psi
